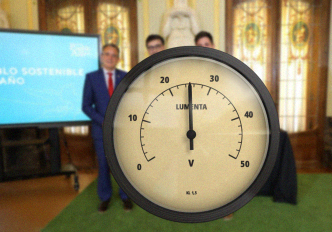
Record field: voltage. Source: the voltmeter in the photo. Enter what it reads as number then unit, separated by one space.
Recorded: 25 V
